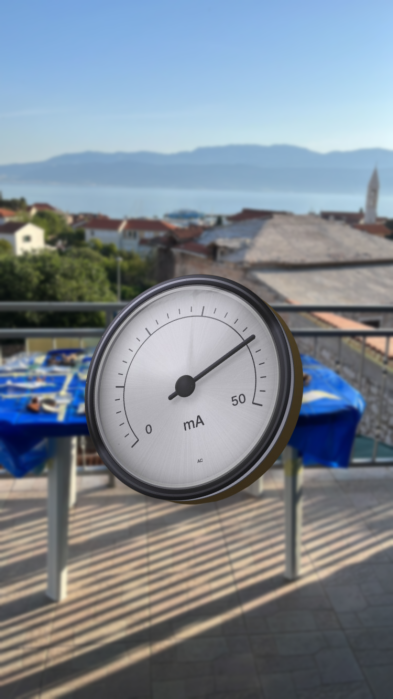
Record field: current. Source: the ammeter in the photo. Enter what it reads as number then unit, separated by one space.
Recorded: 40 mA
